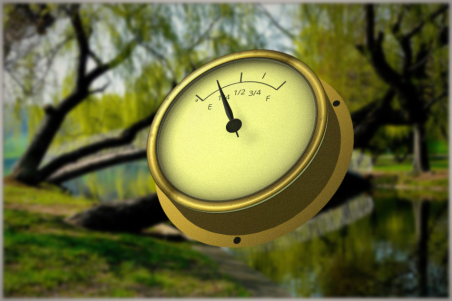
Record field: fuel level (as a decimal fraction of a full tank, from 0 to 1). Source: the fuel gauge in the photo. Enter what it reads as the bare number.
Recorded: 0.25
